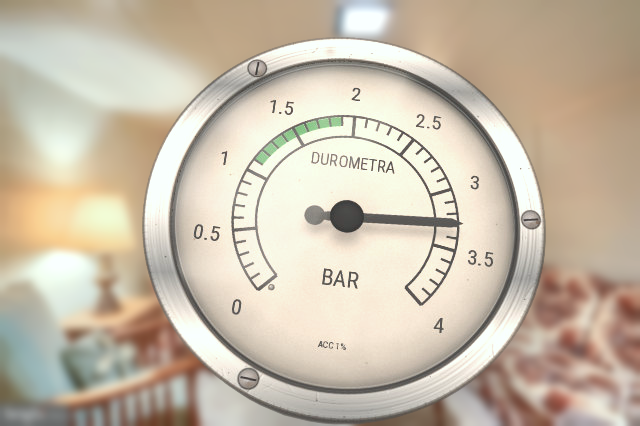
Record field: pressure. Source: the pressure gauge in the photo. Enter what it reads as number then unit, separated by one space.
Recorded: 3.3 bar
